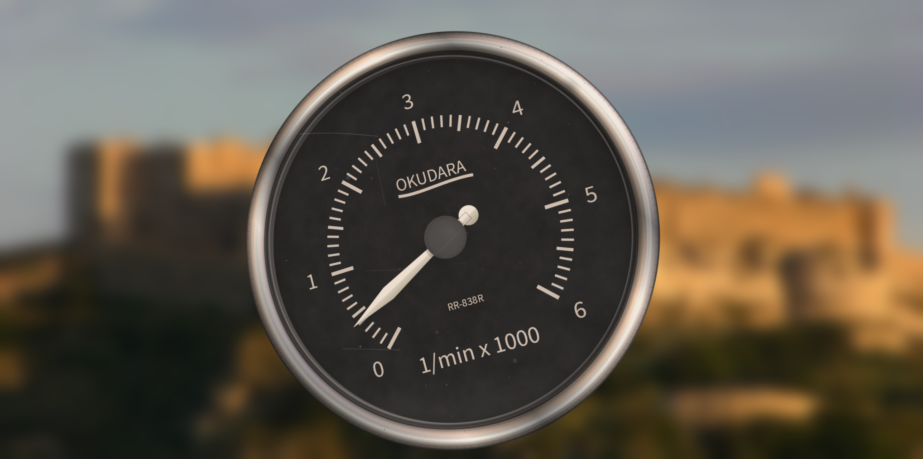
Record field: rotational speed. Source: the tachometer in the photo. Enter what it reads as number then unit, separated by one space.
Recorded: 400 rpm
